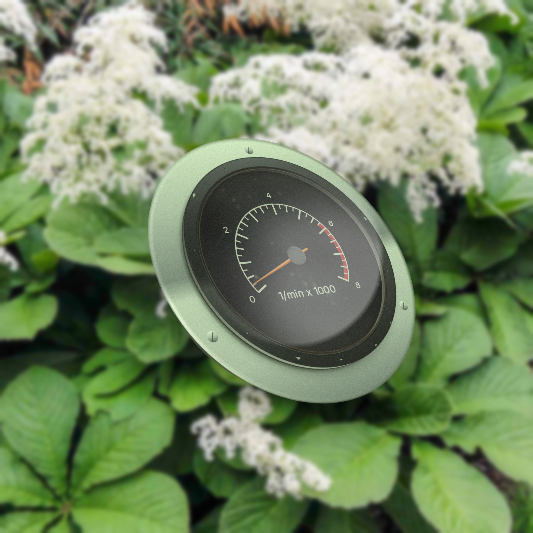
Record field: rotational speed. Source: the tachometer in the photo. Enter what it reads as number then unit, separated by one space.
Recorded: 250 rpm
